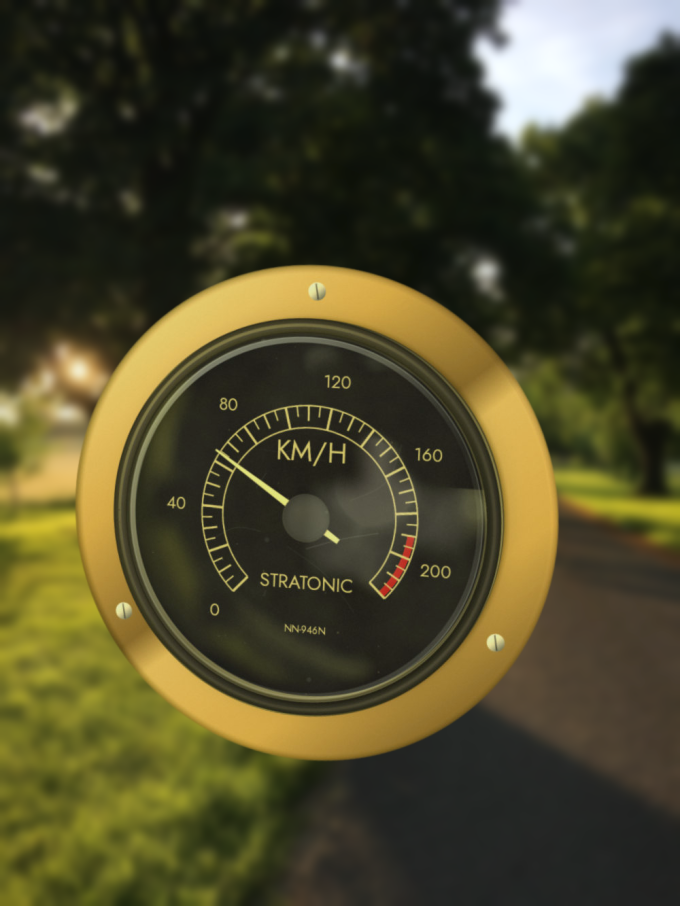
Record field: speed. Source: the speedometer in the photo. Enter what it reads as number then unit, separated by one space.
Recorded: 65 km/h
